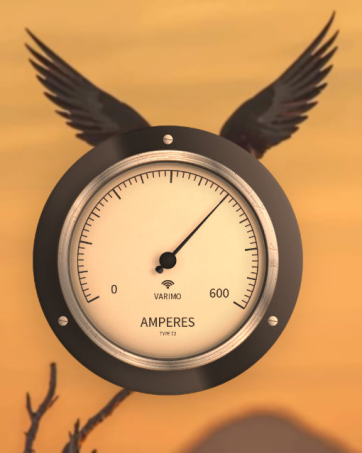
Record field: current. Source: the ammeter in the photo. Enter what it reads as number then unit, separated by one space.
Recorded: 400 A
